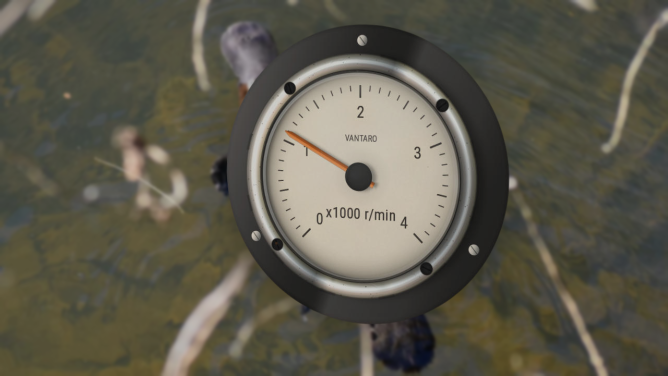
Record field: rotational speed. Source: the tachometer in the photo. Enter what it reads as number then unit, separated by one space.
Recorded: 1100 rpm
